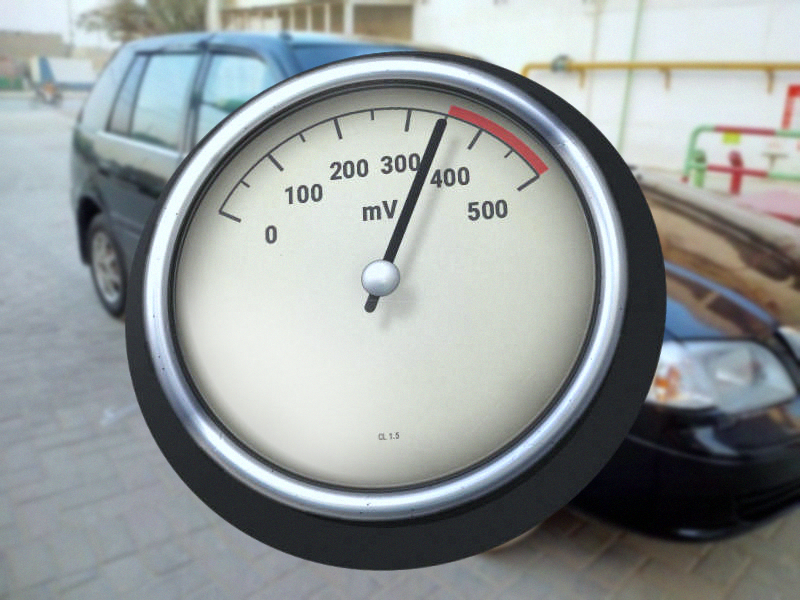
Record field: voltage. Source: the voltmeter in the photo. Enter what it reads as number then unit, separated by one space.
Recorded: 350 mV
